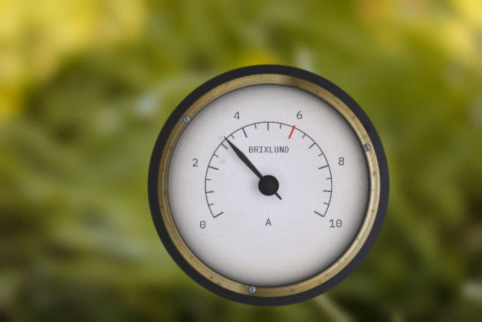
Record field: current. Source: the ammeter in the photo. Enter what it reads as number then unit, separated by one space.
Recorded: 3.25 A
